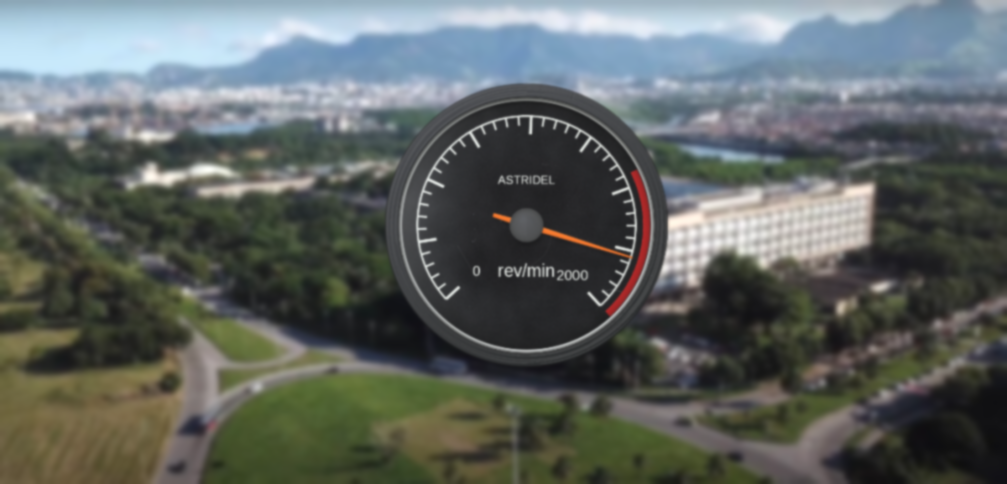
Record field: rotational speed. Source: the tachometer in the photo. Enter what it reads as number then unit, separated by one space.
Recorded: 1775 rpm
